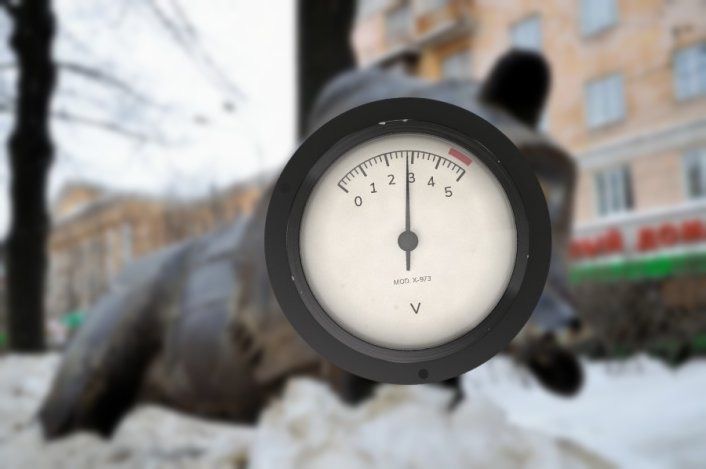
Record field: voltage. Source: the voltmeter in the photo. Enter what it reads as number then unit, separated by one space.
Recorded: 2.8 V
